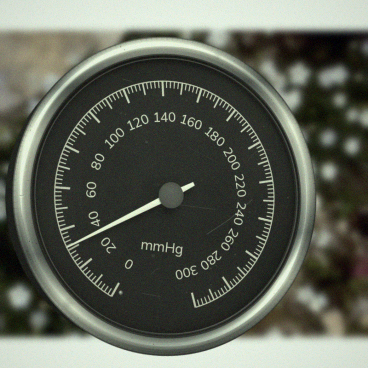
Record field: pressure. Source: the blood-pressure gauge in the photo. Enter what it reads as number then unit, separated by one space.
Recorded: 32 mmHg
